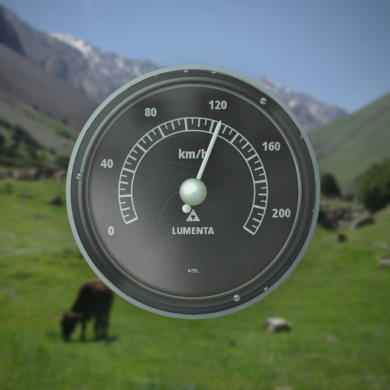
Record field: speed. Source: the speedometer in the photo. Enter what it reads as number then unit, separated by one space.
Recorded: 125 km/h
